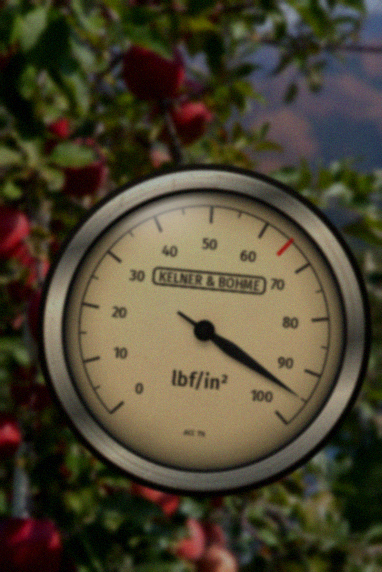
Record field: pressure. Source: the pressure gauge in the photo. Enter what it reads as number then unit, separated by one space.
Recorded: 95 psi
